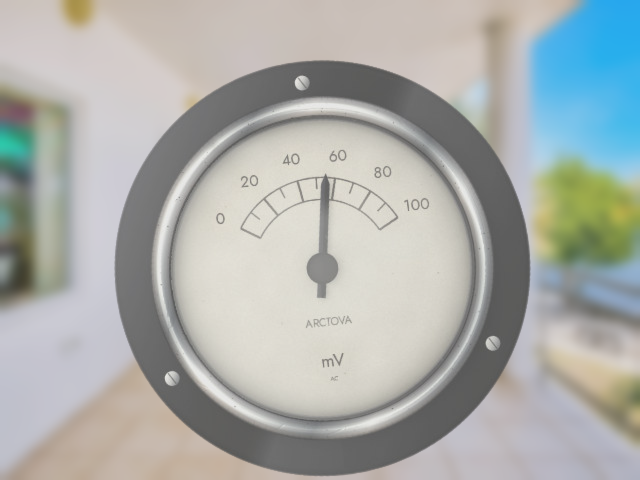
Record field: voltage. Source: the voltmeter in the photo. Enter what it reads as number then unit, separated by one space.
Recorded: 55 mV
